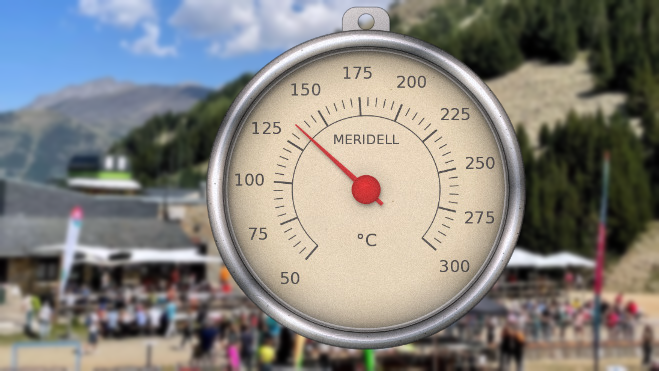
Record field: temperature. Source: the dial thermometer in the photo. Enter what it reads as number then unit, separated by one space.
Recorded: 135 °C
